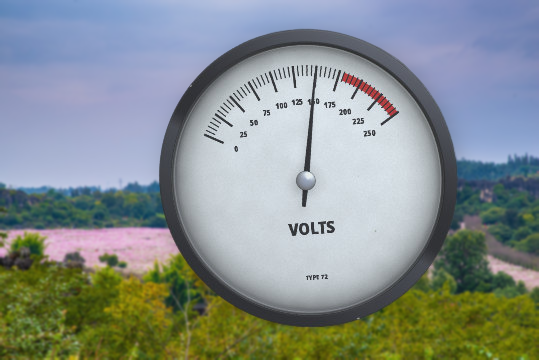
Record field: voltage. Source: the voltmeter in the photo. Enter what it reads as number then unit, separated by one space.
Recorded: 150 V
